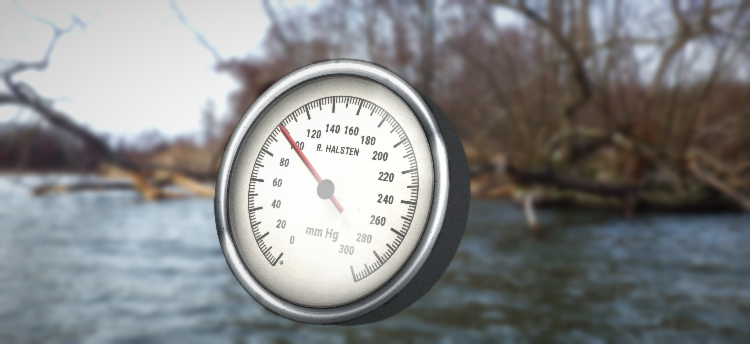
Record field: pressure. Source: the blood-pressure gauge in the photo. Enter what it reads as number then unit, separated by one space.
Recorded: 100 mmHg
